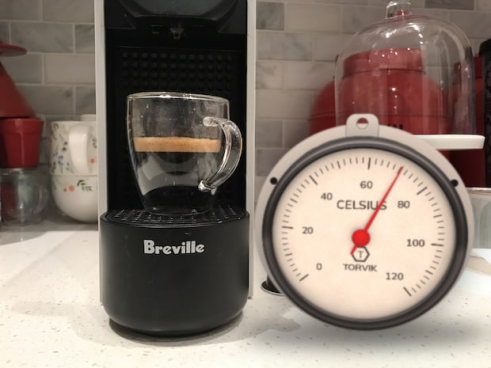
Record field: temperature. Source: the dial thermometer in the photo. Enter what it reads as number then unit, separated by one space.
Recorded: 70 °C
